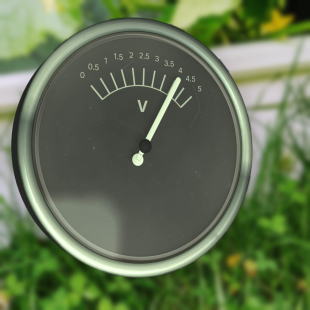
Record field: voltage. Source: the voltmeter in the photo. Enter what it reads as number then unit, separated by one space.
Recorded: 4 V
